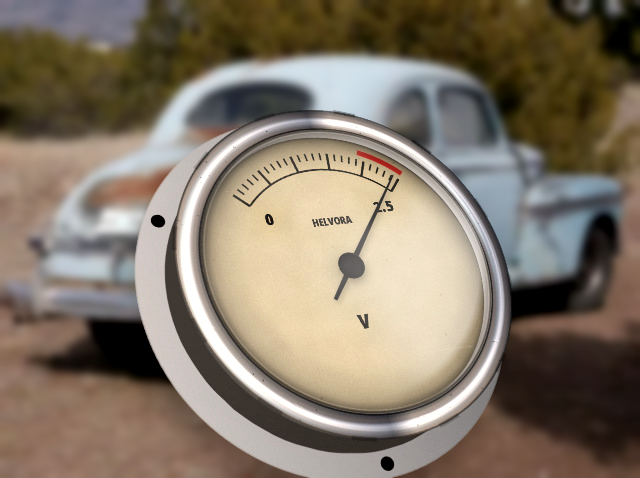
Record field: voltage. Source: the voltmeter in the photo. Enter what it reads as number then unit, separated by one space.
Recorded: 2.4 V
